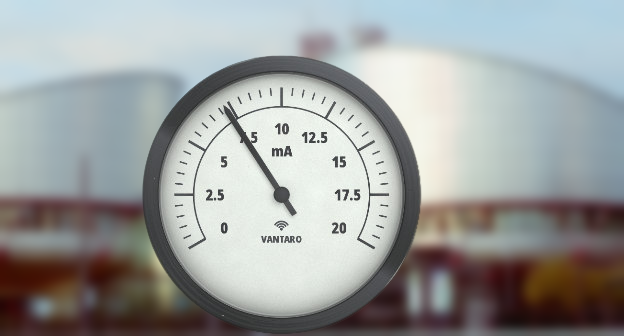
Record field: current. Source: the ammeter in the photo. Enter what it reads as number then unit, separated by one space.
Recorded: 7.25 mA
